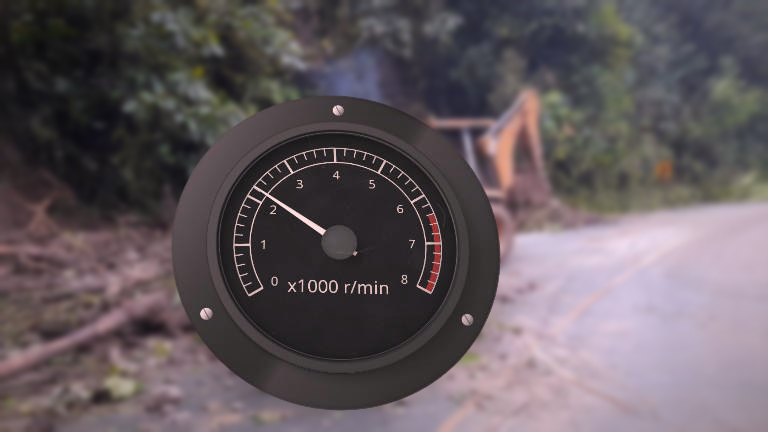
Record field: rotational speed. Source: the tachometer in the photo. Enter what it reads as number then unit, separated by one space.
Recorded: 2200 rpm
